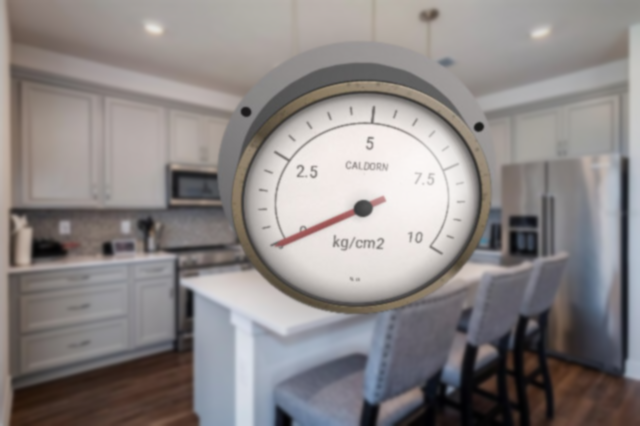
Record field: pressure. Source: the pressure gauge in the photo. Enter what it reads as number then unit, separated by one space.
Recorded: 0 kg/cm²
